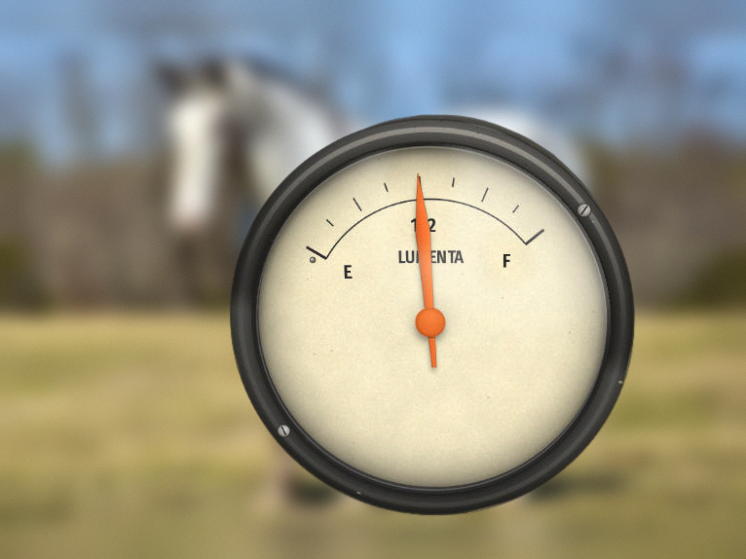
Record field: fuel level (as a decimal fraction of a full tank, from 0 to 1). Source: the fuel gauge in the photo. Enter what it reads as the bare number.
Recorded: 0.5
